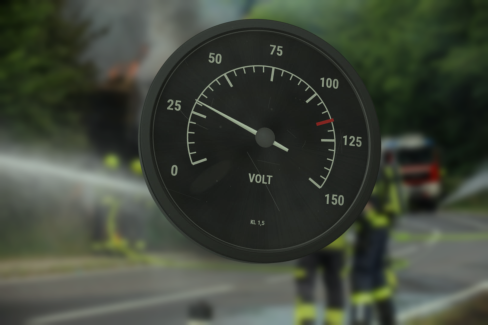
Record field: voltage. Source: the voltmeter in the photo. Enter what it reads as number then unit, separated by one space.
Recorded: 30 V
